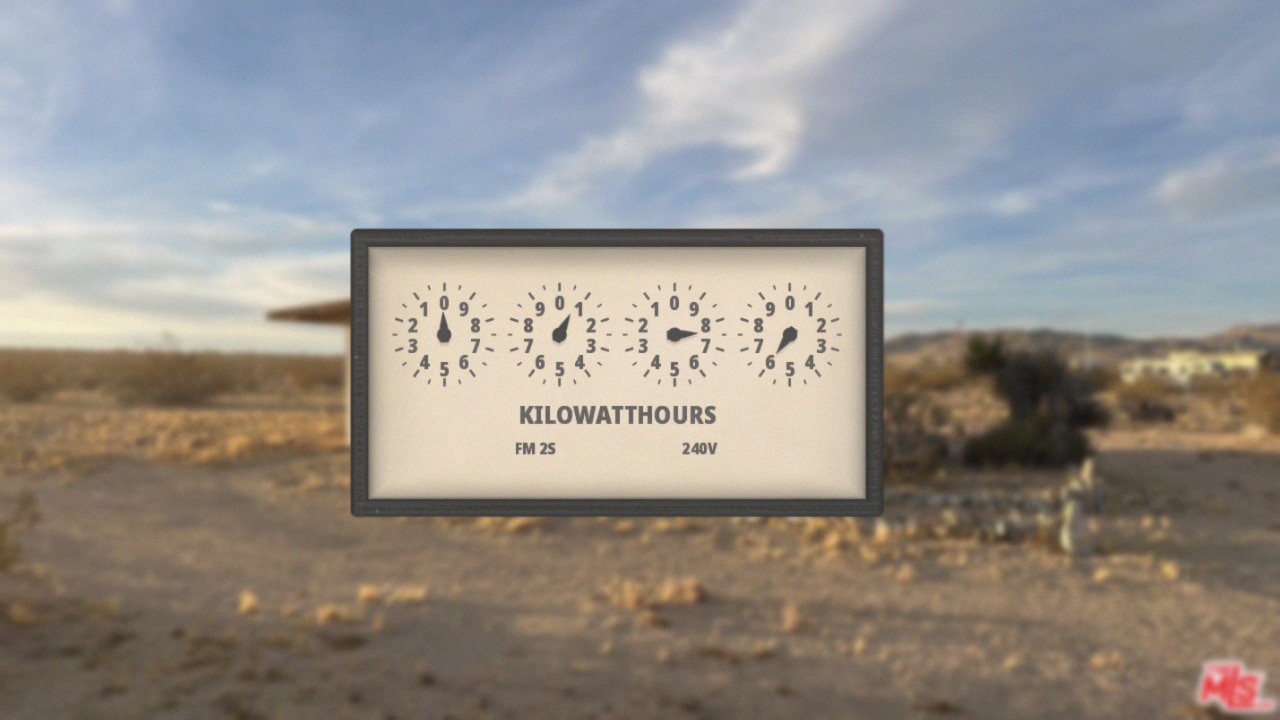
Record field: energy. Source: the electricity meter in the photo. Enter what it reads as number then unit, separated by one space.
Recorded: 76 kWh
